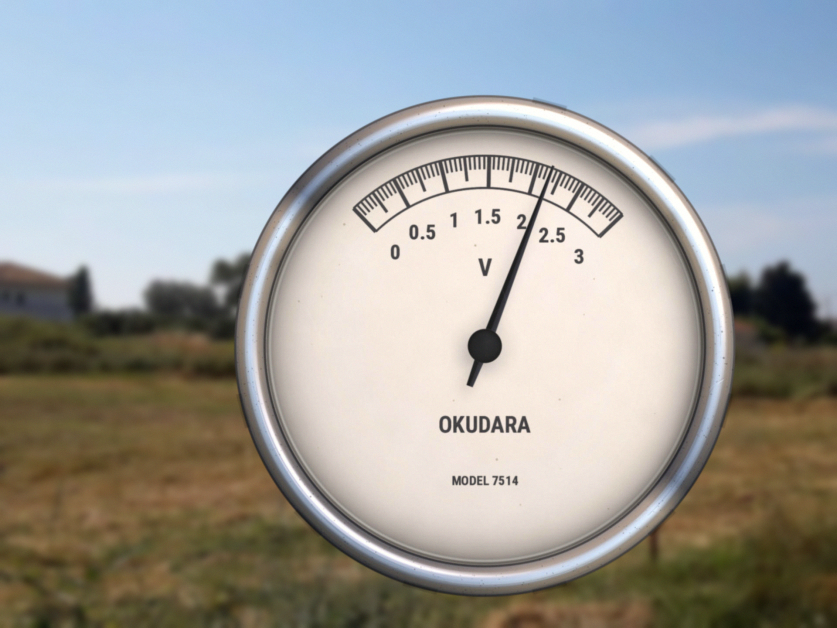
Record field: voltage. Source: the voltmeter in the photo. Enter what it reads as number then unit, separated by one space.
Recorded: 2.15 V
